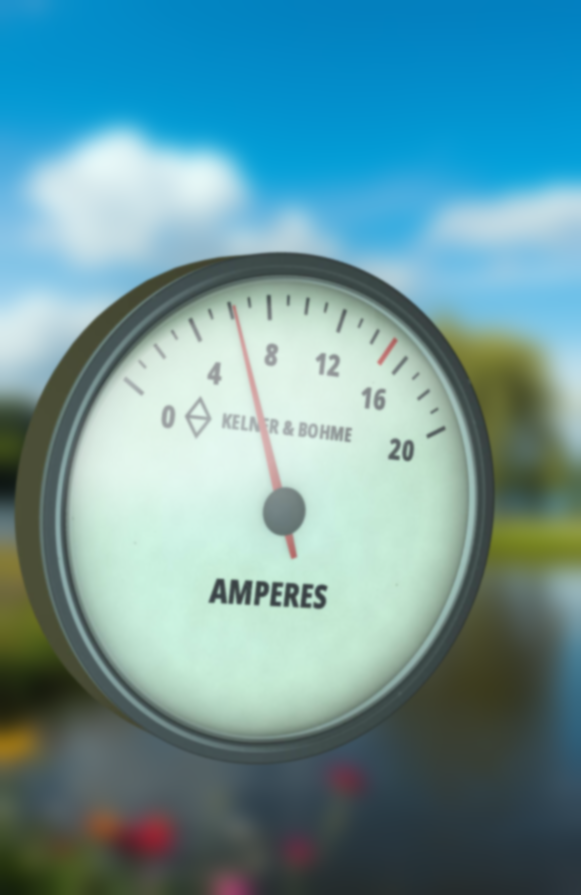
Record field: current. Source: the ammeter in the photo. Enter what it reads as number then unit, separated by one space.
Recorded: 6 A
